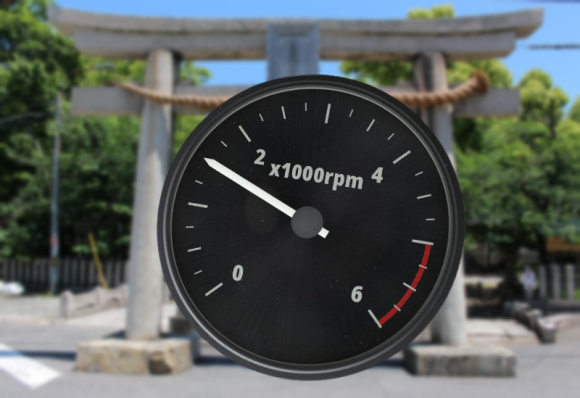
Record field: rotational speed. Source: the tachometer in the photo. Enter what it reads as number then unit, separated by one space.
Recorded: 1500 rpm
